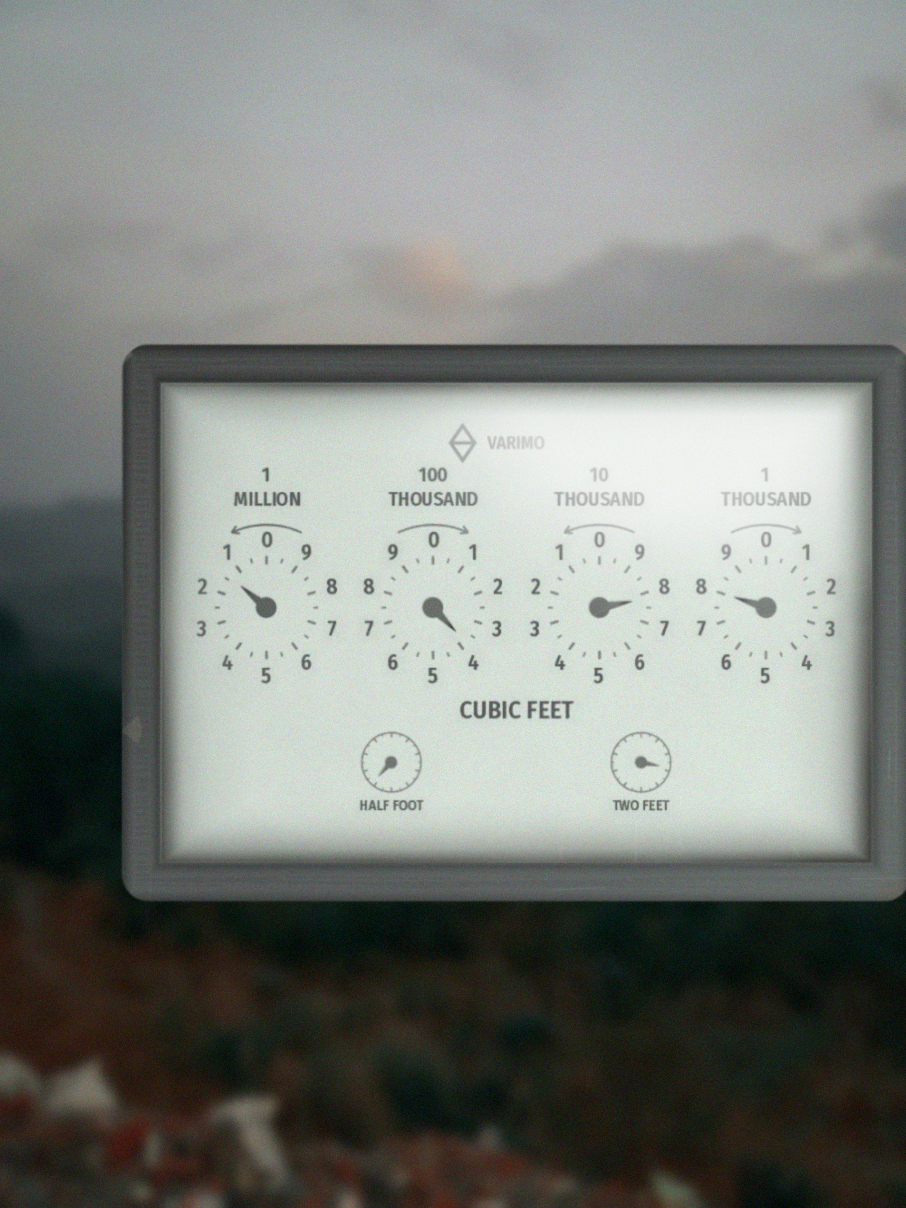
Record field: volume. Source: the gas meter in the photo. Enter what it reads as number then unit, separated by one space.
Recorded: 137800 ft³
